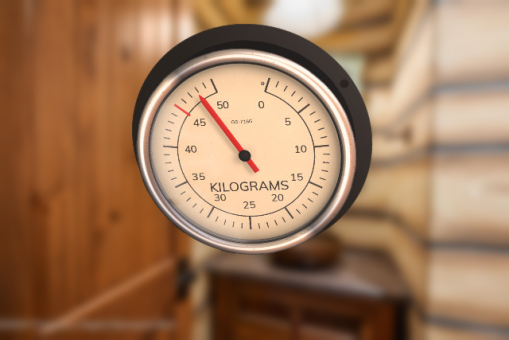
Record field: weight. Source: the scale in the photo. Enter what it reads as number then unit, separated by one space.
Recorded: 48 kg
